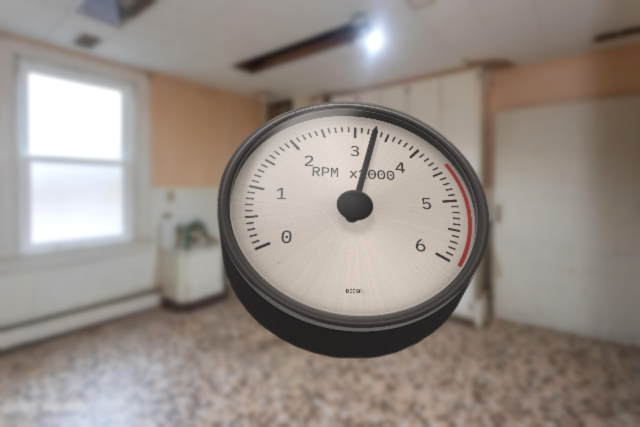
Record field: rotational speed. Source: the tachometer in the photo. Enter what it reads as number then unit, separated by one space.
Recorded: 3300 rpm
